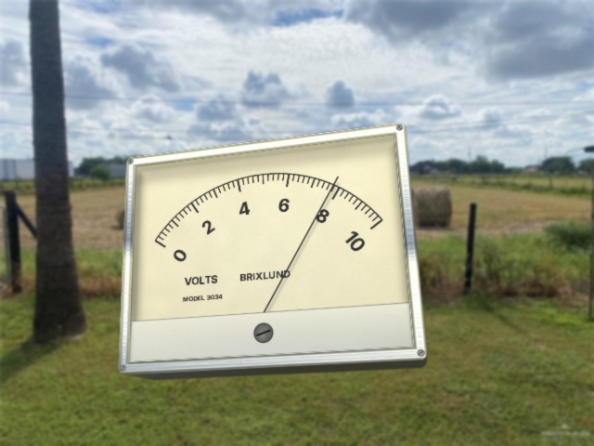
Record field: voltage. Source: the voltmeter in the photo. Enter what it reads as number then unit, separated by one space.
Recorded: 7.8 V
